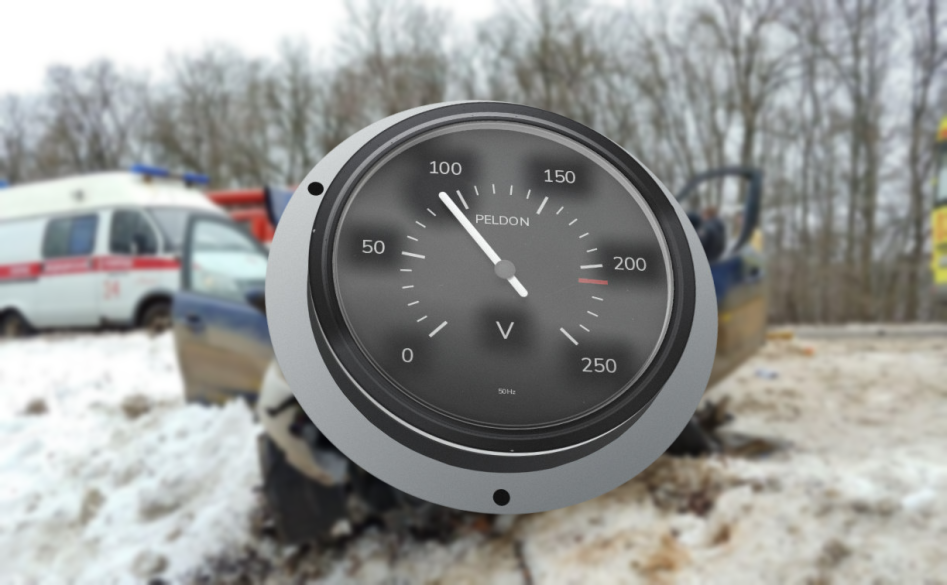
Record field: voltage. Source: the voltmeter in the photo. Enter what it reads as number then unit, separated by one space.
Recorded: 90 V
